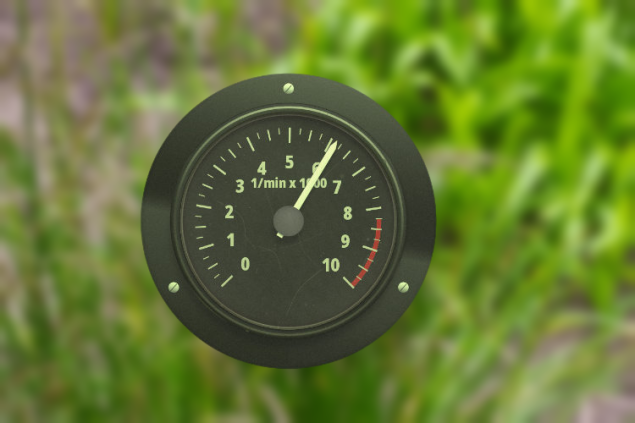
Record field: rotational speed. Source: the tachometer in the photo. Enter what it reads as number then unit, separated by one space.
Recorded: 6125 rpm
